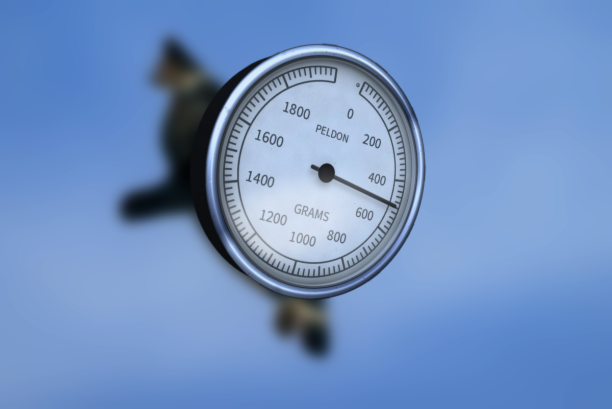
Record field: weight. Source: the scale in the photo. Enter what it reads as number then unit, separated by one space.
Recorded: 500 g
